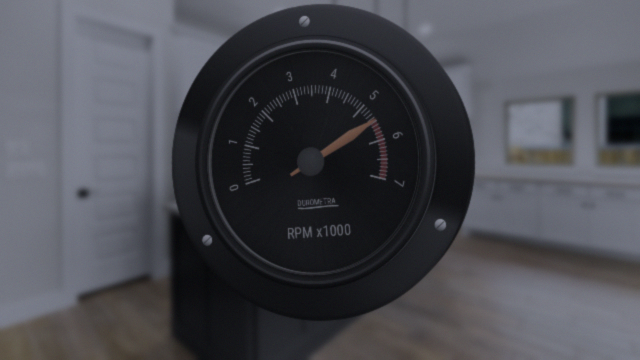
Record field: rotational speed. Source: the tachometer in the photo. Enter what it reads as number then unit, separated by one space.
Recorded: 5500 rpm
